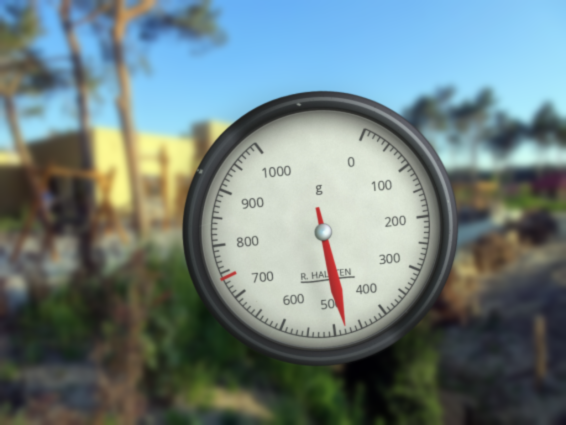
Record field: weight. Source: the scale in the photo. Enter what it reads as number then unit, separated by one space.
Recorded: 480 g
